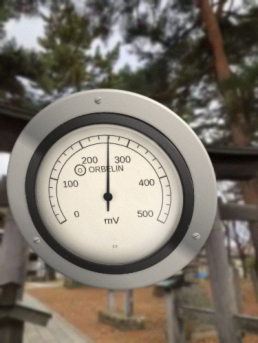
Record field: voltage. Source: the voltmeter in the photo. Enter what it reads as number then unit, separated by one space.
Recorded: 260 mV
